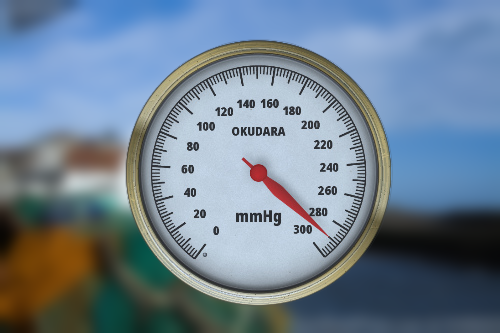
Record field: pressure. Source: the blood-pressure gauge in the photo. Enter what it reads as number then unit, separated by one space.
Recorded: 290 mmHg
